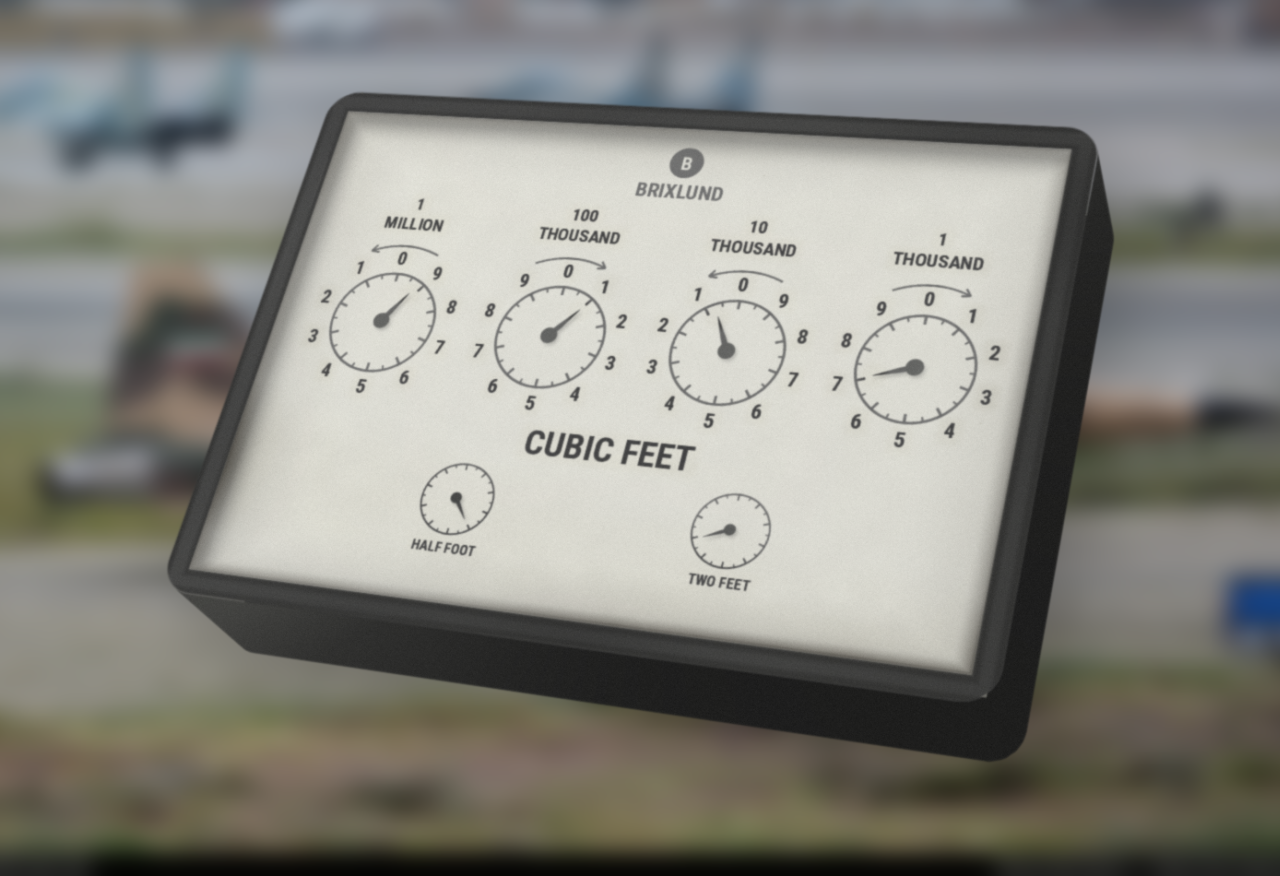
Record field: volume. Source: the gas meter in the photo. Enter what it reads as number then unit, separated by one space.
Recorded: 910700 ft³
